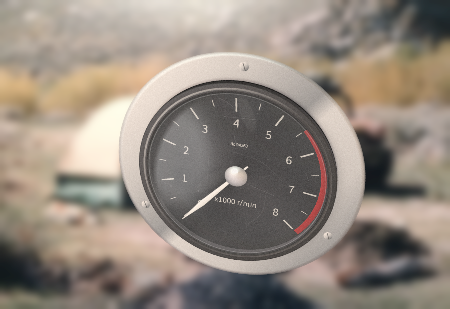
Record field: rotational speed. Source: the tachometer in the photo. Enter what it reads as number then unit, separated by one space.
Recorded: 0 rpm
